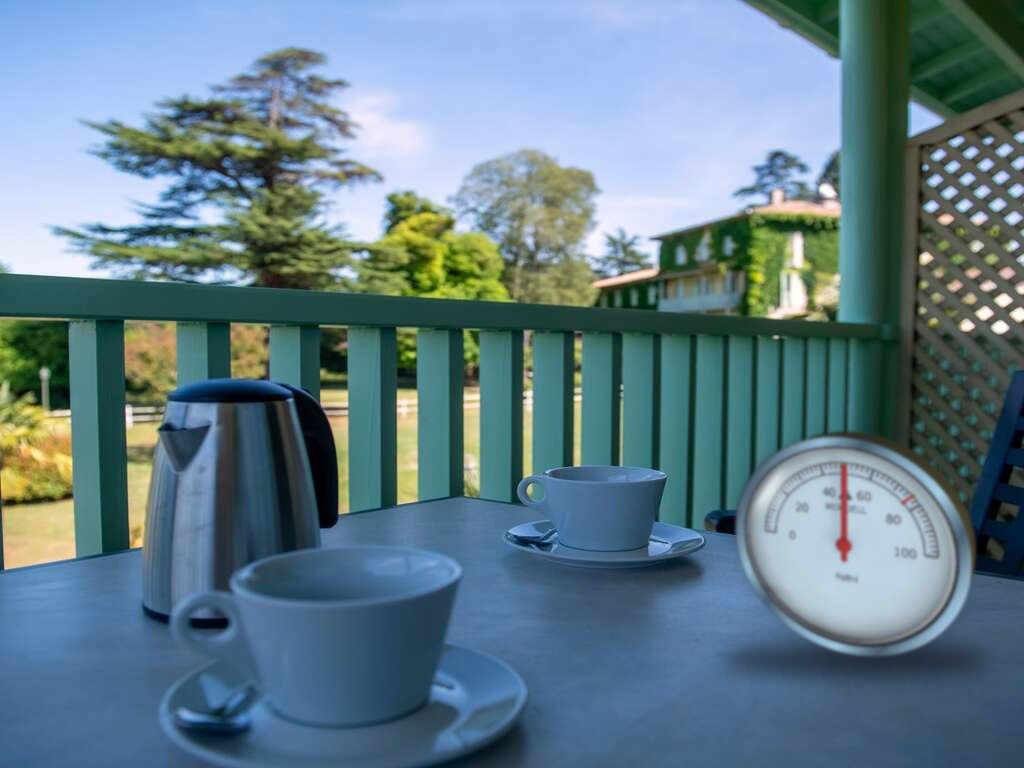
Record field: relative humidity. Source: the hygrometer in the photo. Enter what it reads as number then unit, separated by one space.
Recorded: 50 %
